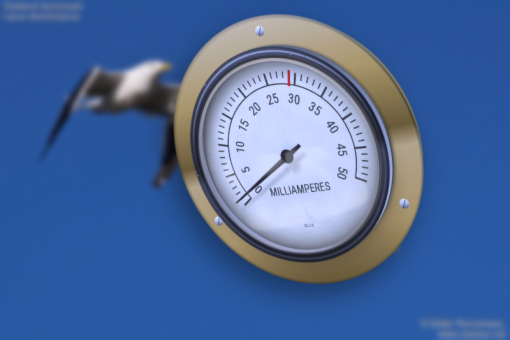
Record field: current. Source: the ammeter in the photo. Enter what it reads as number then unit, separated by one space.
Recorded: 1 mA
